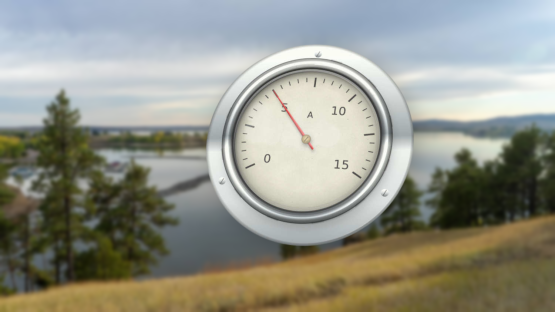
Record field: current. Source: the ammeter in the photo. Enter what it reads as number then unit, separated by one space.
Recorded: 5 A
